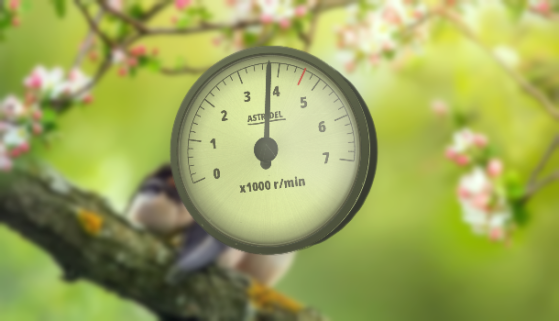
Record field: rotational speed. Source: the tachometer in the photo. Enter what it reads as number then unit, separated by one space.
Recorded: 3800 rpm
